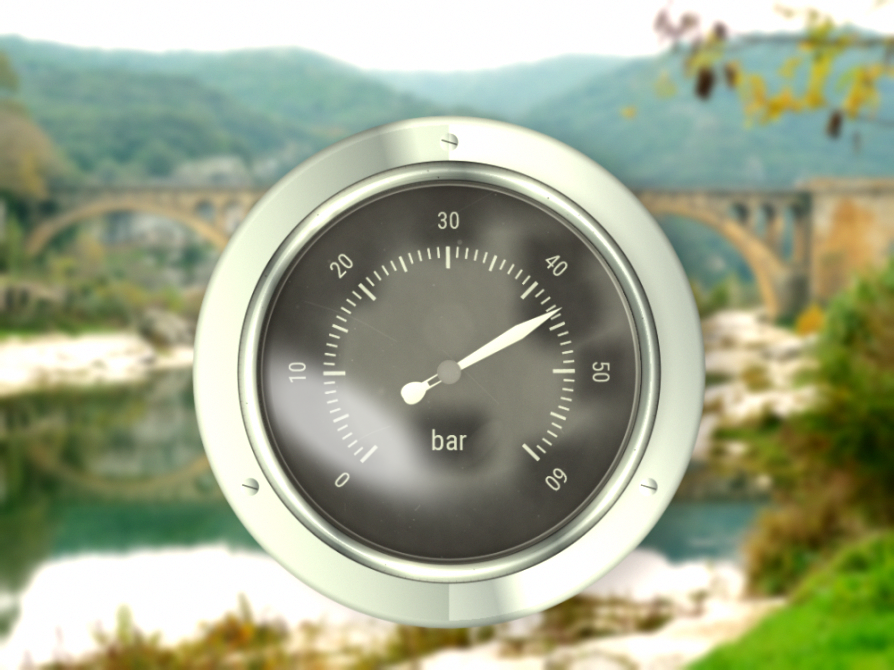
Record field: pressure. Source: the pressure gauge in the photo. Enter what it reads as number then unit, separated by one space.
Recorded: 43.5 bar
